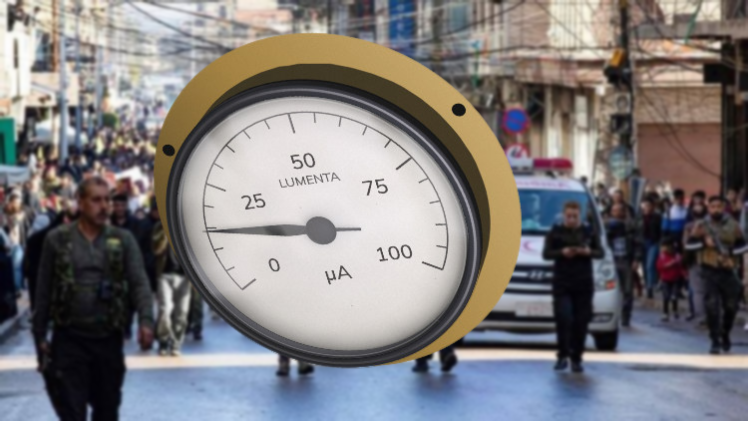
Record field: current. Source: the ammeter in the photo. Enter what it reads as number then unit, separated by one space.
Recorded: 15 µA
